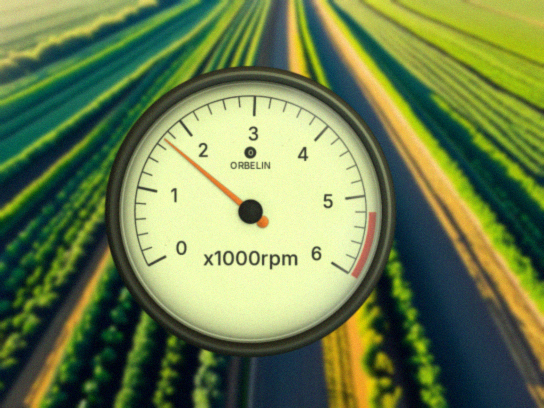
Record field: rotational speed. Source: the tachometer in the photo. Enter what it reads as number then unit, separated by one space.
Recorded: 1700 rpm
